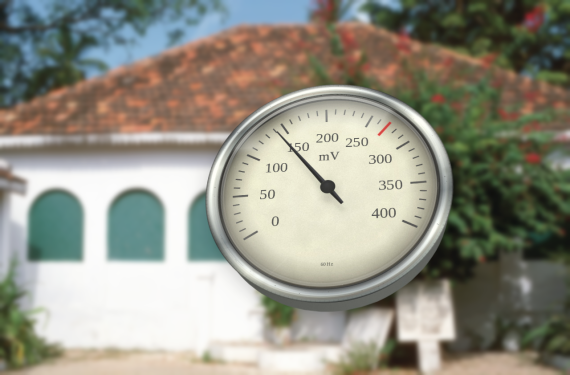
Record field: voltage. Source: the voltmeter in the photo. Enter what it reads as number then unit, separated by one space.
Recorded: 140 mV
